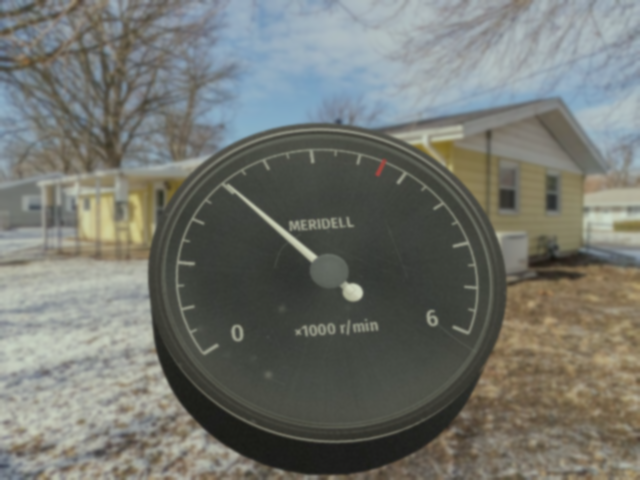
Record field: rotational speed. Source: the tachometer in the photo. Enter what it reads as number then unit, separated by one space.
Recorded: 2000 rpm
